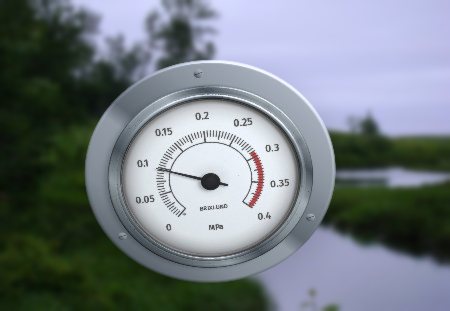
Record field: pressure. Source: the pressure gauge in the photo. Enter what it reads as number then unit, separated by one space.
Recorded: 0.1 MPa
